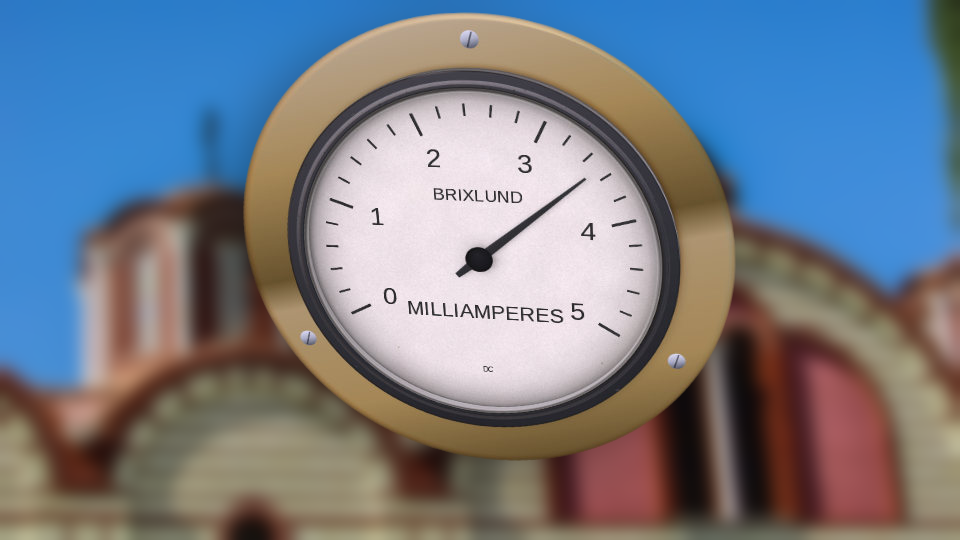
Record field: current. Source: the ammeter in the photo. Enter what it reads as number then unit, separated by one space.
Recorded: 3.5 mA
